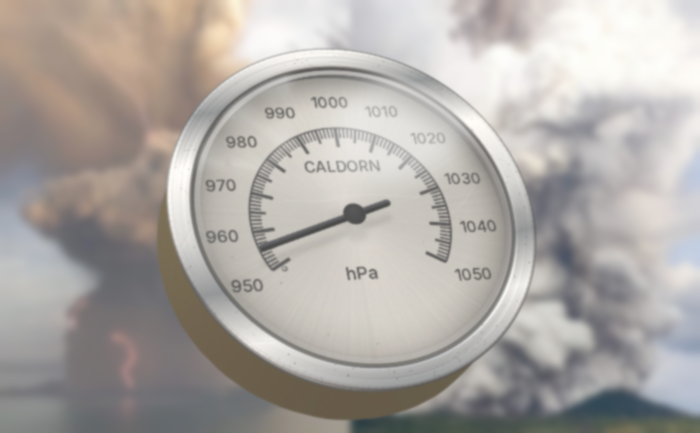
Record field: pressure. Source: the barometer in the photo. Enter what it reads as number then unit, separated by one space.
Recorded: 955 hPa
